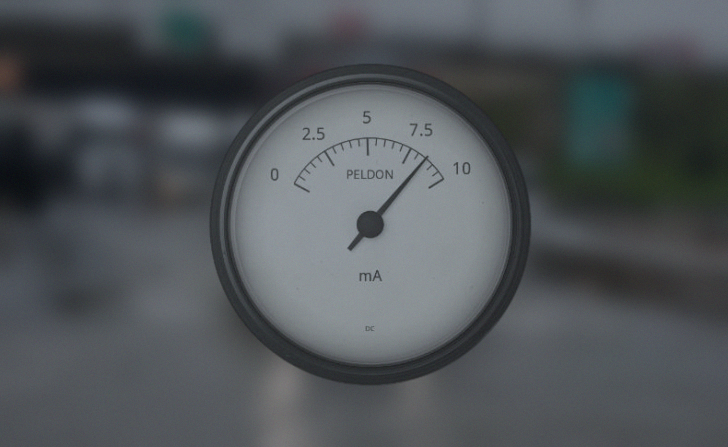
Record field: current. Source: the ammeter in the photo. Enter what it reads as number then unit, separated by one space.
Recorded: 8.5 mA
